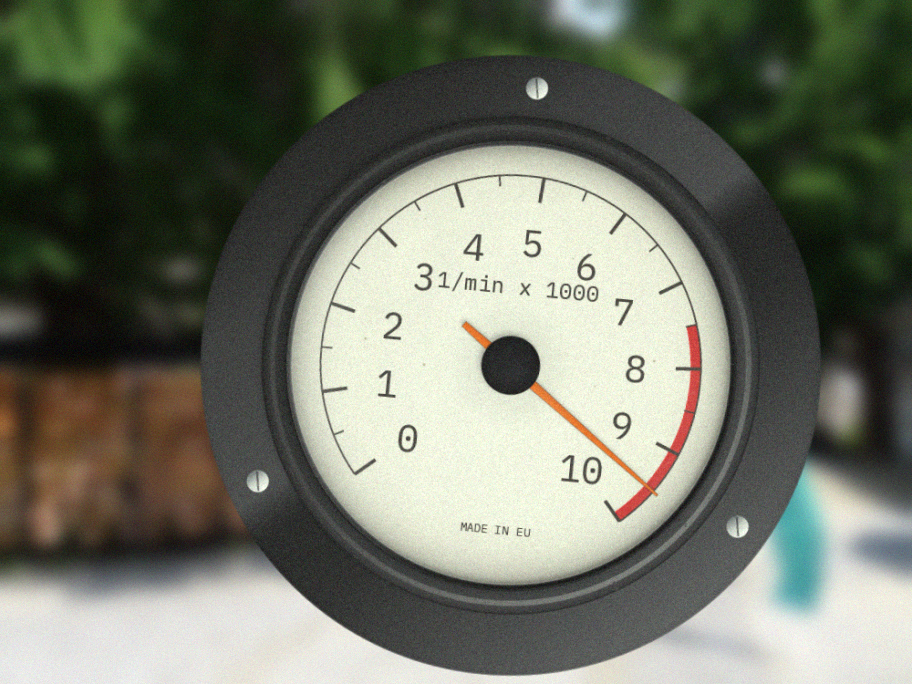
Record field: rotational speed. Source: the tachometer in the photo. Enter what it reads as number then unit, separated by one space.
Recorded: 9500 rpm
